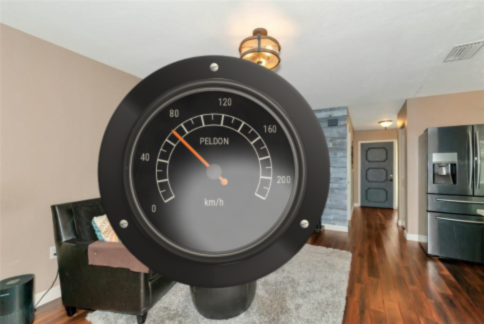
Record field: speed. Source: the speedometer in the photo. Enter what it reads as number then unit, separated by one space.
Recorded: 70 km/h
